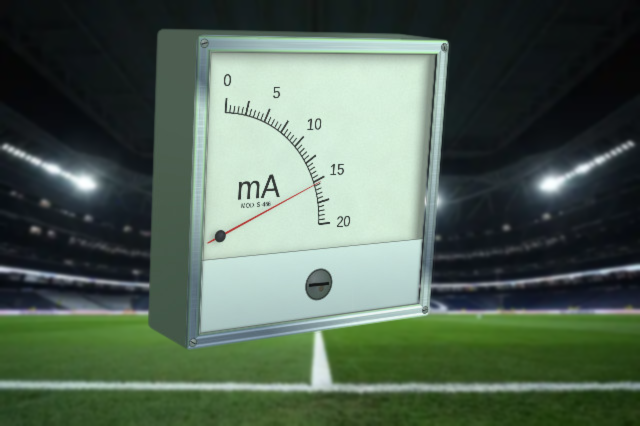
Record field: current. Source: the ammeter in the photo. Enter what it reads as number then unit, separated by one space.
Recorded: 15 mA
